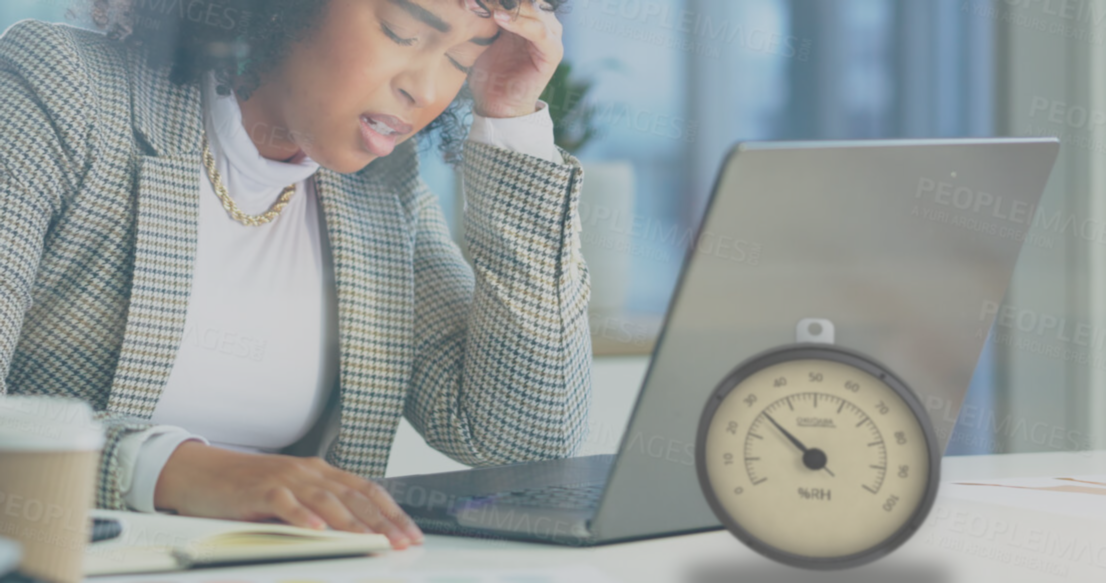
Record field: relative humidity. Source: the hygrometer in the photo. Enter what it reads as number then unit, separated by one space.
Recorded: 30 %
